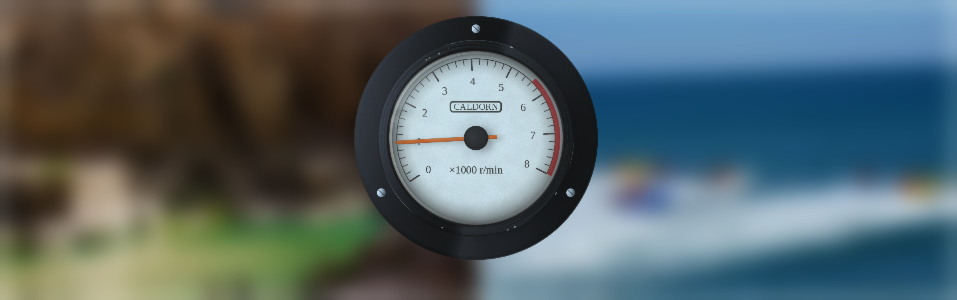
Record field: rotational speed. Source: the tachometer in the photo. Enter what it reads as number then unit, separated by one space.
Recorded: 1000 rpm
